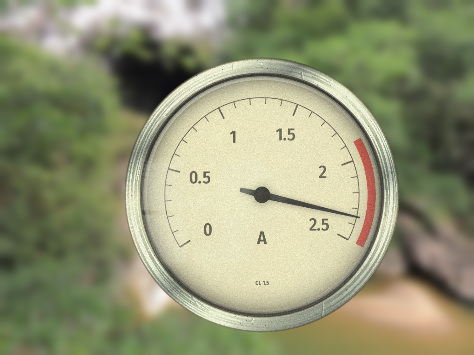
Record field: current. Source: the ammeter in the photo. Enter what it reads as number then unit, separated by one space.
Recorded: 2.35 A
